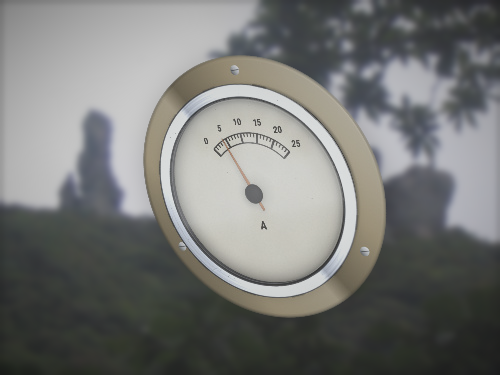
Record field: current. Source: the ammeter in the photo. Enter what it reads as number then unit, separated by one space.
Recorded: 5 A
